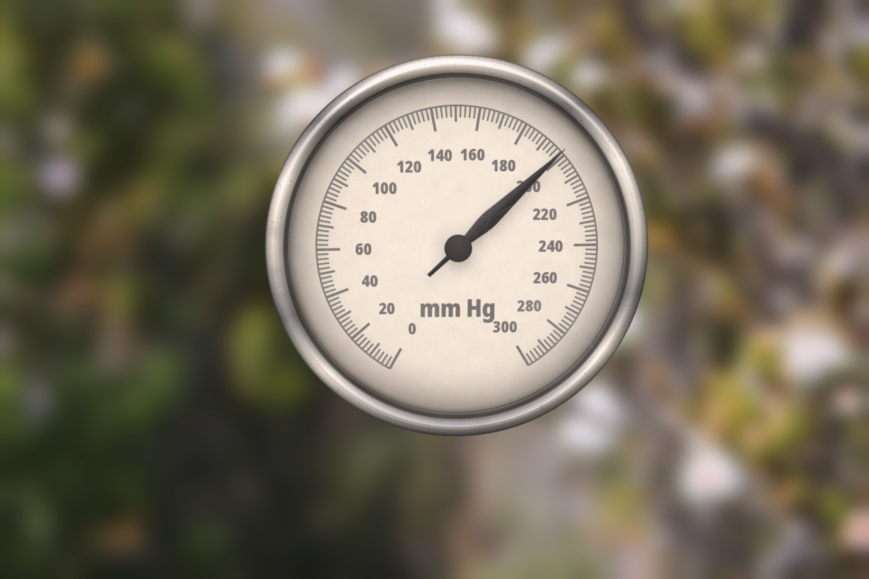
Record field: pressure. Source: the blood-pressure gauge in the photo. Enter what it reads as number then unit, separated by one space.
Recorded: 198 mmHg
